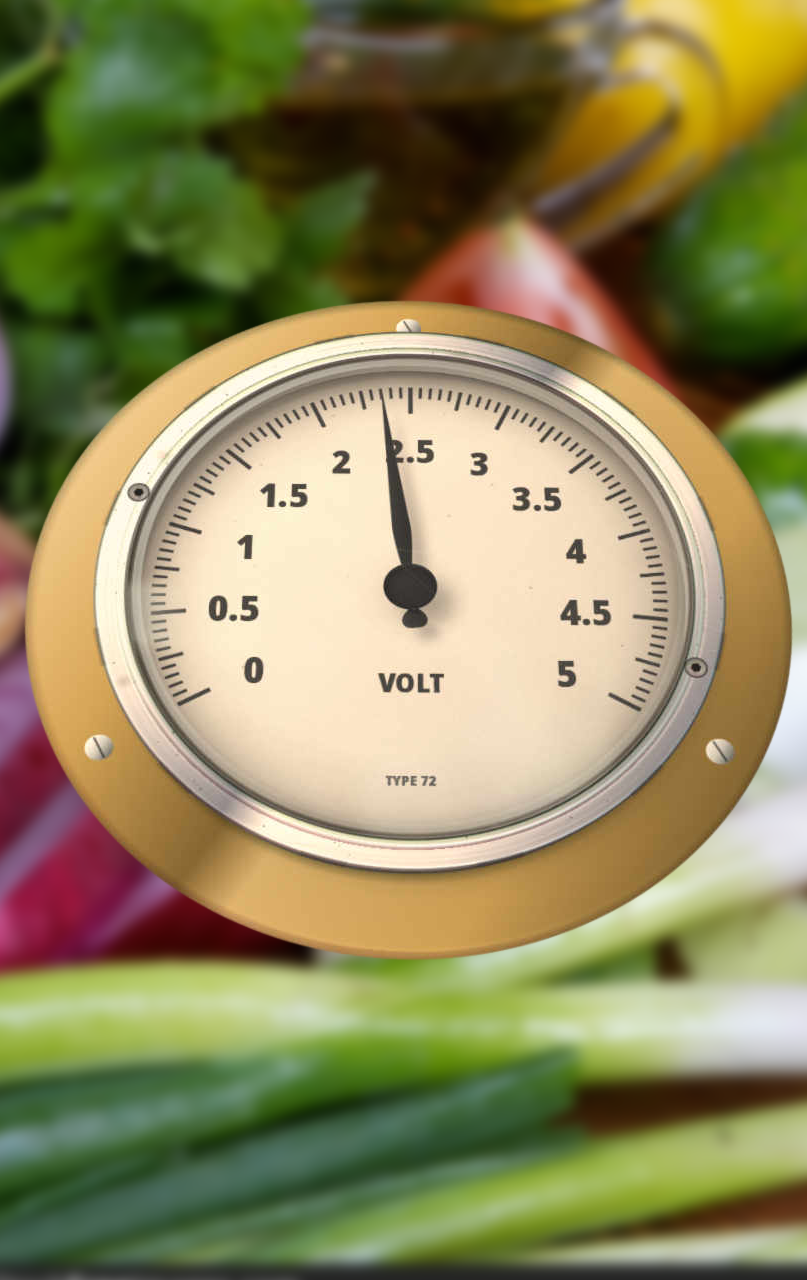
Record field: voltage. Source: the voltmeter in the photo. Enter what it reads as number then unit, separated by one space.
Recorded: 2.35 V
